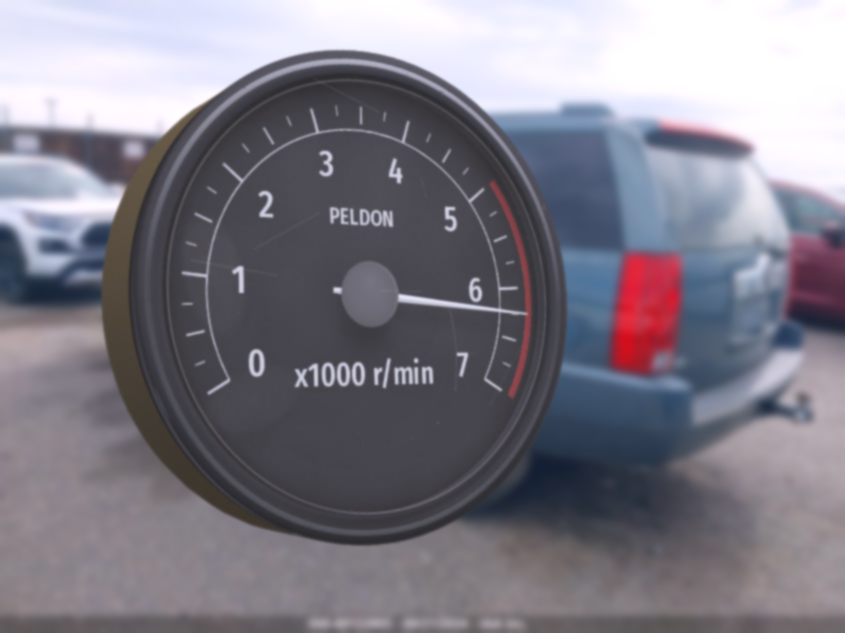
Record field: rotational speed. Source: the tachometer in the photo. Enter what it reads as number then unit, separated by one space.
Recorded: 6250 rpm
